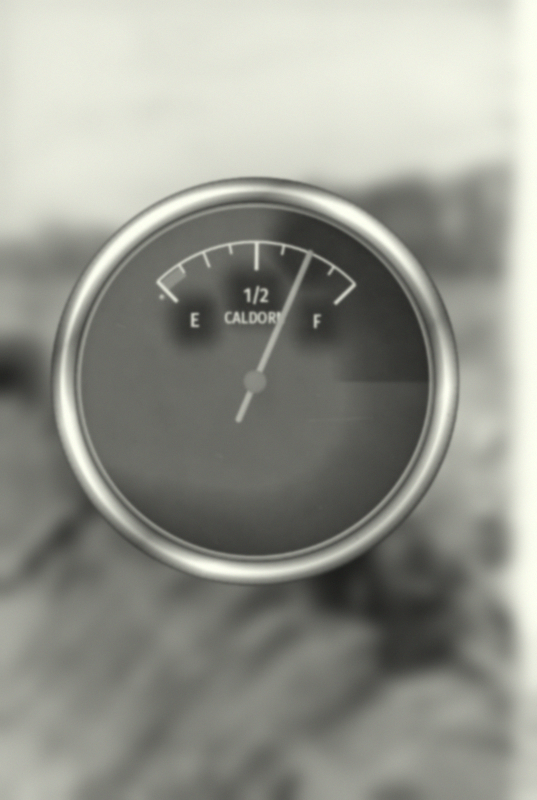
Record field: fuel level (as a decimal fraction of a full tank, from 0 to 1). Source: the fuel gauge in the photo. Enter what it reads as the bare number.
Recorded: 0.75
